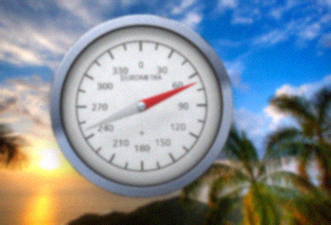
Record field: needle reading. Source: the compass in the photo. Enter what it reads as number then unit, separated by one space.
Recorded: 67.5 °
